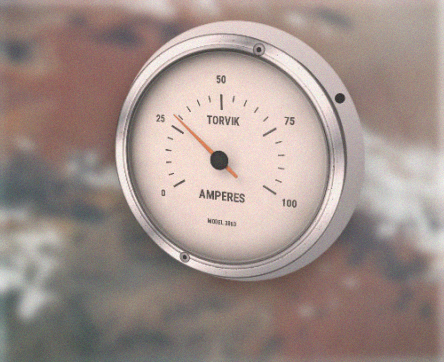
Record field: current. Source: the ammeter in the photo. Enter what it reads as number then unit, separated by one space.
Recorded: 30 A
